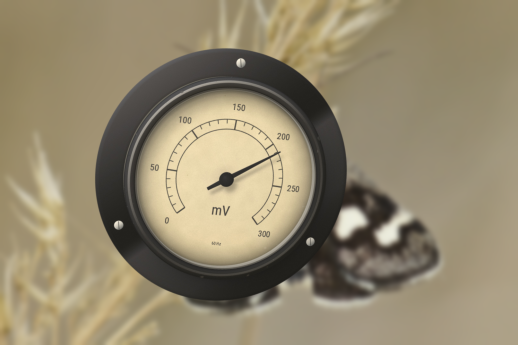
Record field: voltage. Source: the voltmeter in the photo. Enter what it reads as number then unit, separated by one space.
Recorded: 210 mV
